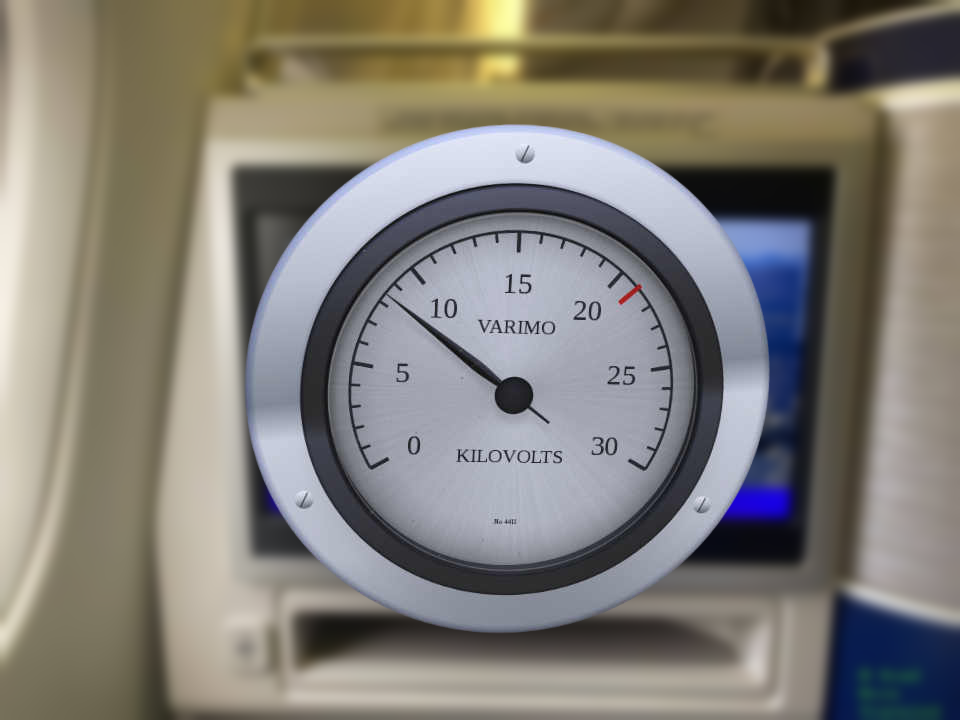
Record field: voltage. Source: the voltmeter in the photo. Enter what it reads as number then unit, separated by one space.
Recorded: 8.5 kV
